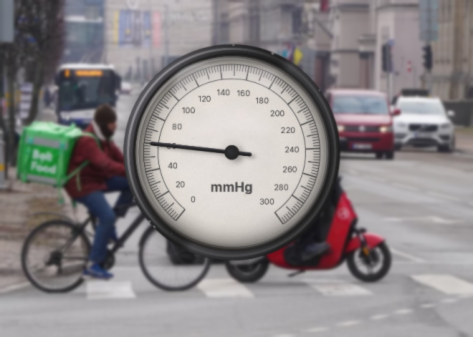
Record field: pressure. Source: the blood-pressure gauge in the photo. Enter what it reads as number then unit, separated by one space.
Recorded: 60 mmHg
